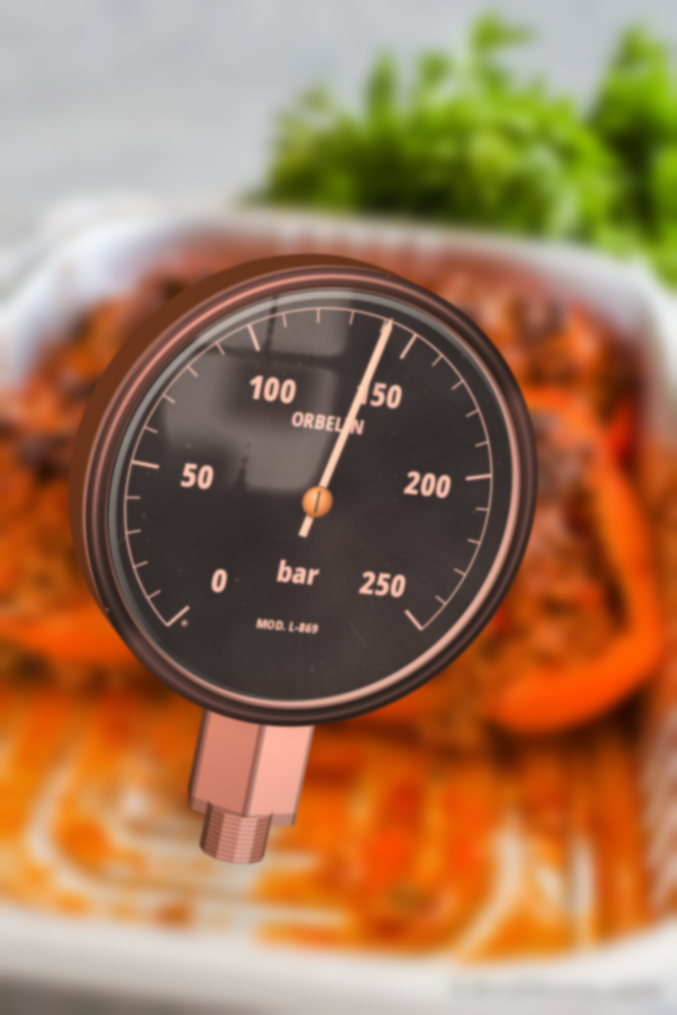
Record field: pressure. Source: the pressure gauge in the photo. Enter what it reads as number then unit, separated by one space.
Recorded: 140 bar
